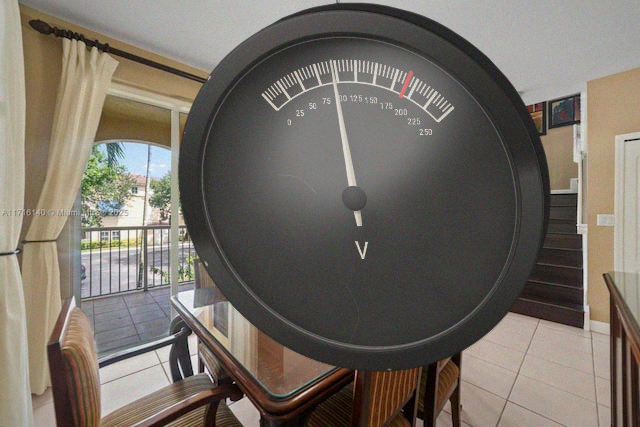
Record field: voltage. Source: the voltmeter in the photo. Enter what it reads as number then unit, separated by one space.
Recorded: 100 V
